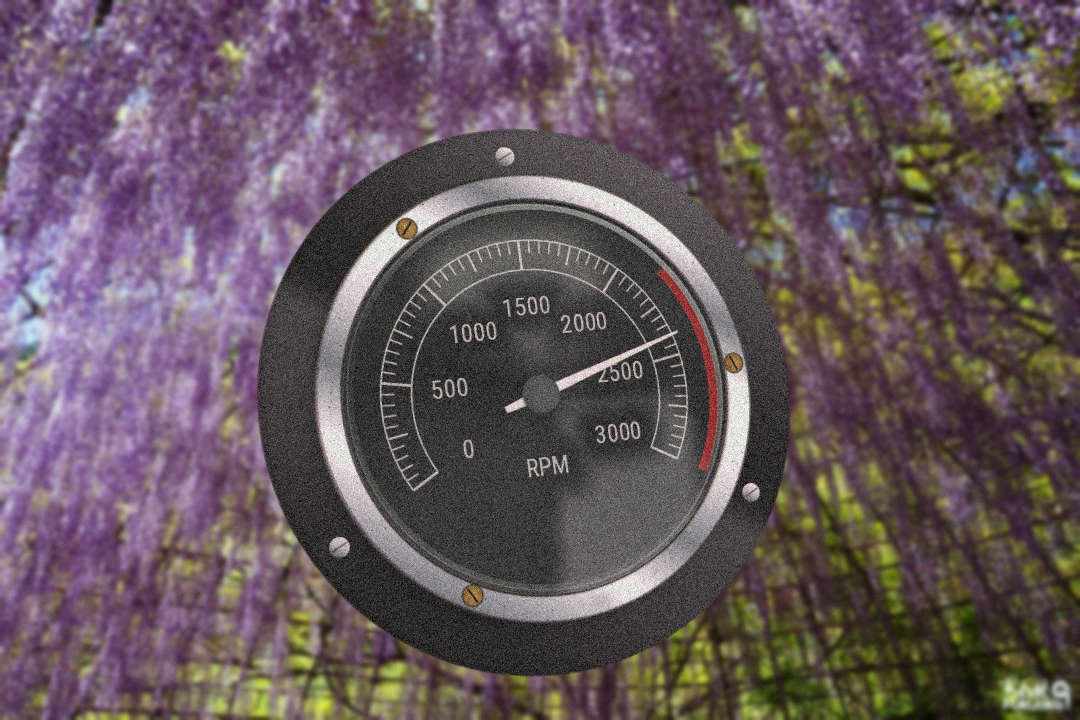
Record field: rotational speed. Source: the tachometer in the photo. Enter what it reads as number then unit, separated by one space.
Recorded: 2400 rpm
